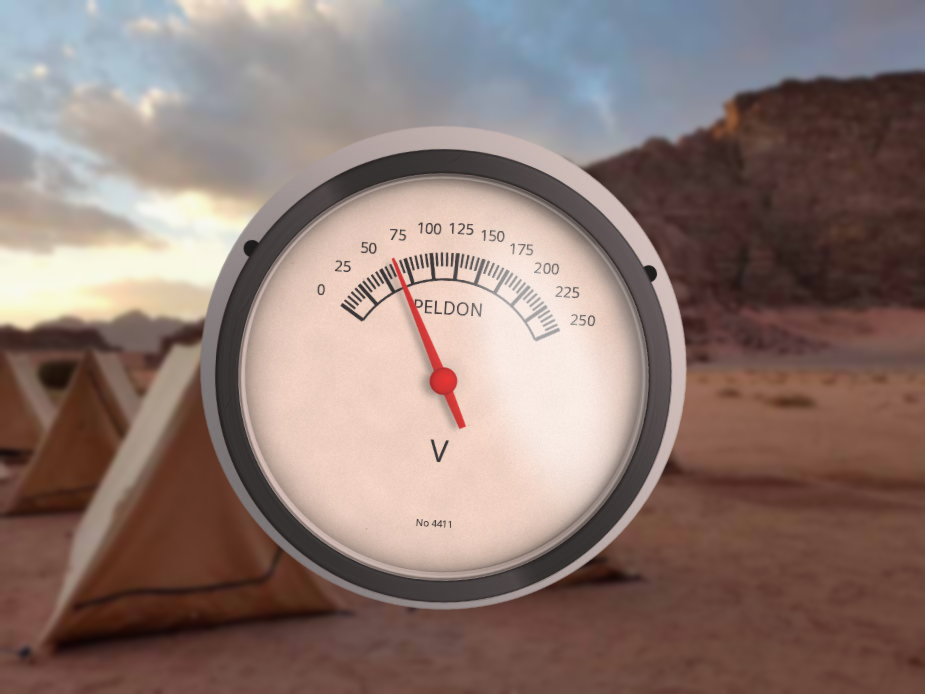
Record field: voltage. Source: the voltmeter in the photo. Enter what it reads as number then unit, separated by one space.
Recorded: 65 V
